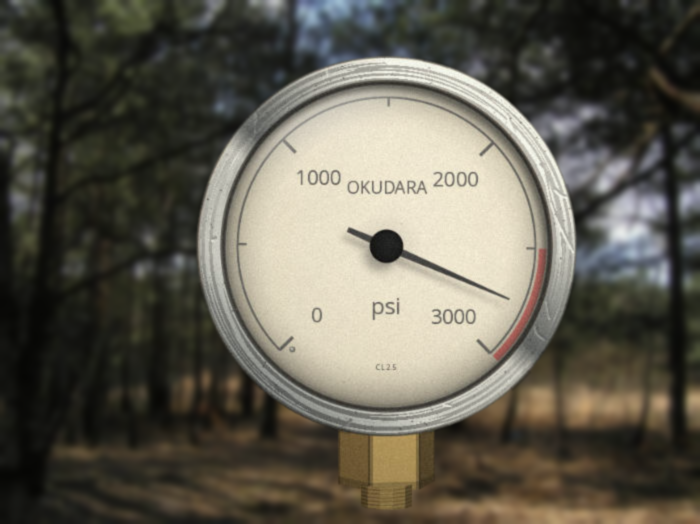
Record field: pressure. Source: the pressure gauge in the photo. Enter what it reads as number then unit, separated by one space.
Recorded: 2750 psi
